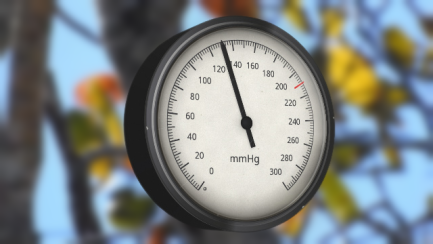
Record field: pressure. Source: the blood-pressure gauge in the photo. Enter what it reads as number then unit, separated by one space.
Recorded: 130 mmHg
